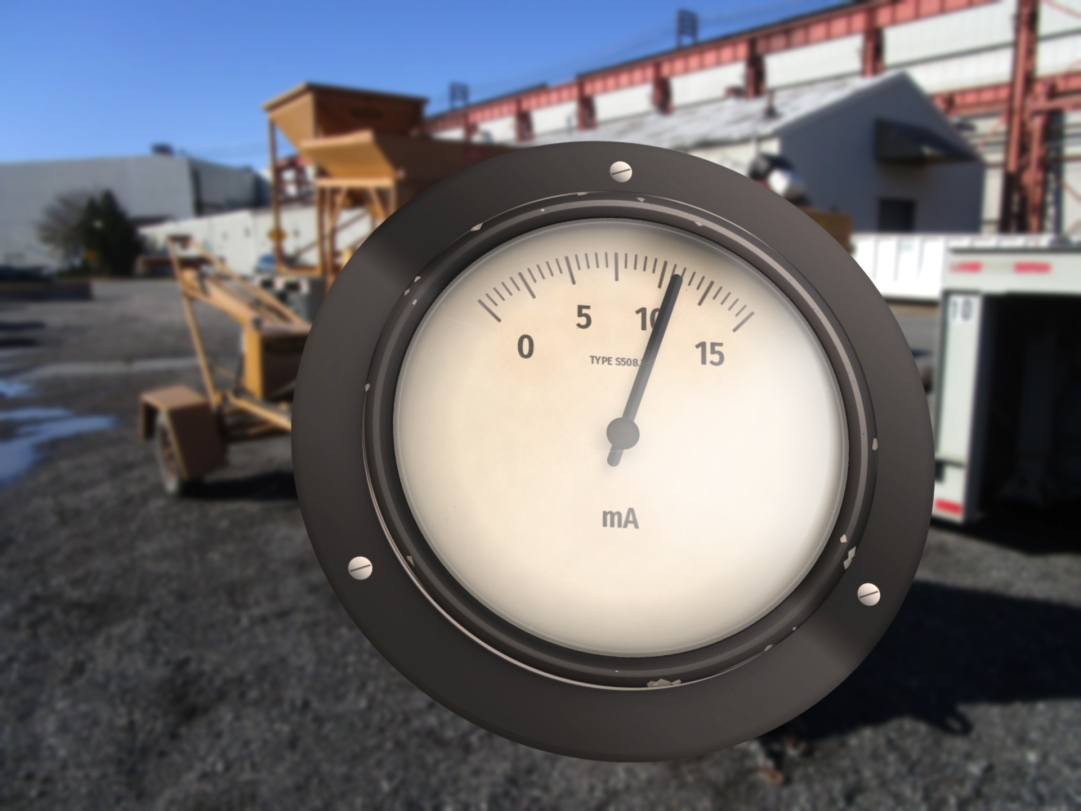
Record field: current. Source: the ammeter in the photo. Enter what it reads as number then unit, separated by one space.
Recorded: 10.75 mA
